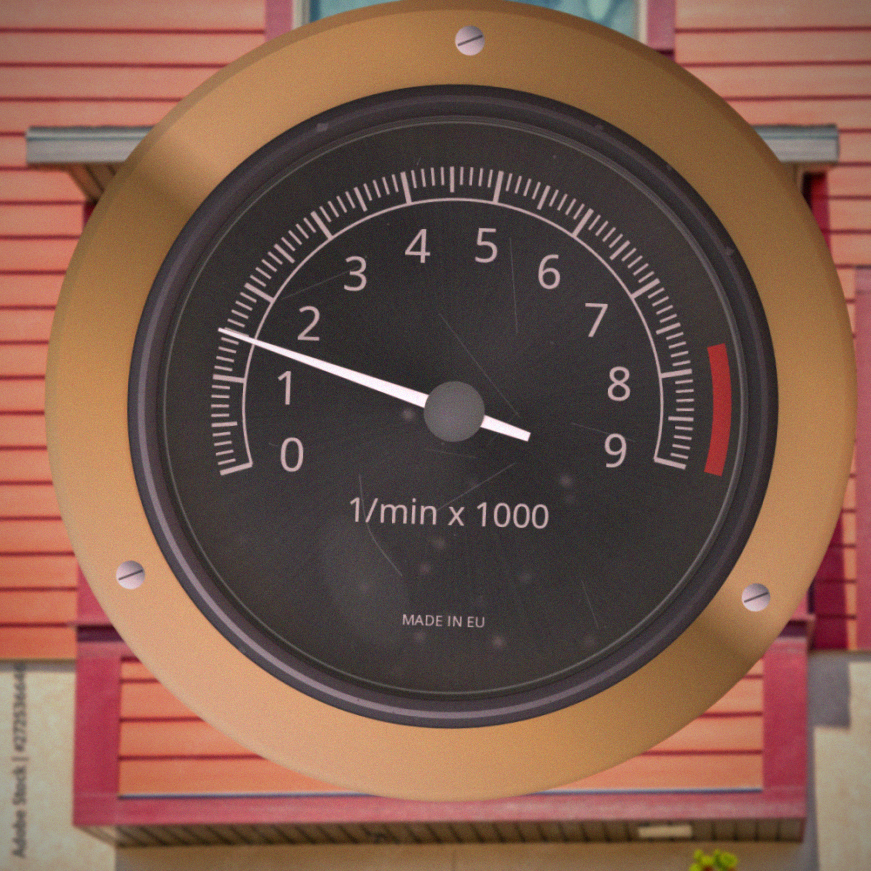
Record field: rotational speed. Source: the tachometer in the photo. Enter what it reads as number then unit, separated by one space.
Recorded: 1500 rpm
